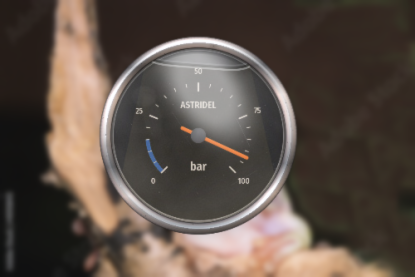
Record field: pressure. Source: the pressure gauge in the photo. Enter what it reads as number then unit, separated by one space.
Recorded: 92.5 bar
